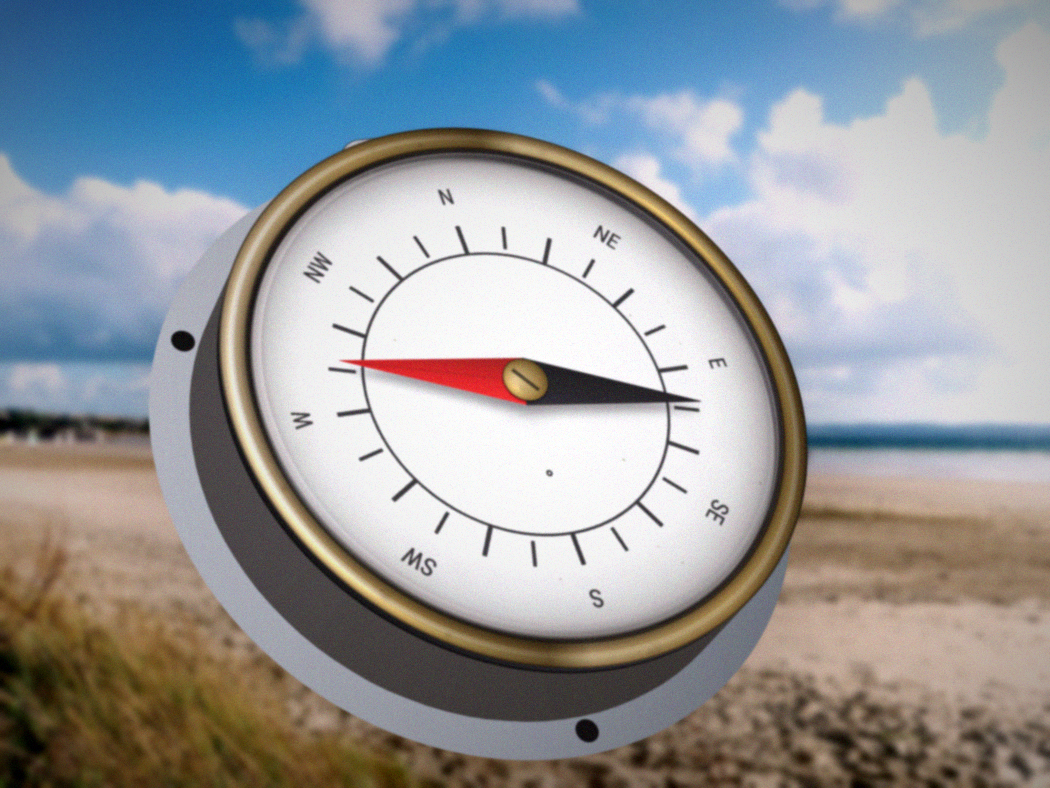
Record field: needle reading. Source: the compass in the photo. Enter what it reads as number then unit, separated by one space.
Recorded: 285 °
